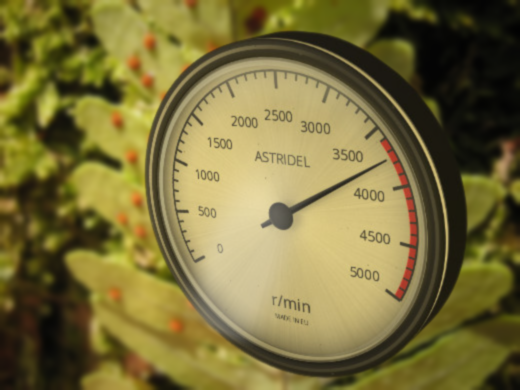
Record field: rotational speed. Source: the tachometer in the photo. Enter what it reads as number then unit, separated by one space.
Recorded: 3750 rpm
